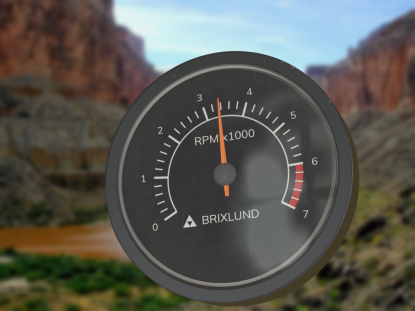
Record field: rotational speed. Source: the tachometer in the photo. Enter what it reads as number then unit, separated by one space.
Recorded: 3400 rpm
